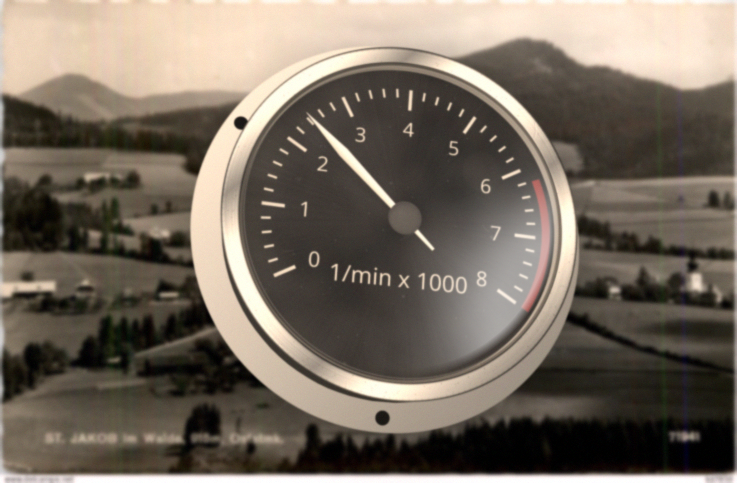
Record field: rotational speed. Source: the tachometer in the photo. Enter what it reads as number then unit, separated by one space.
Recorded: 2400 rpm
